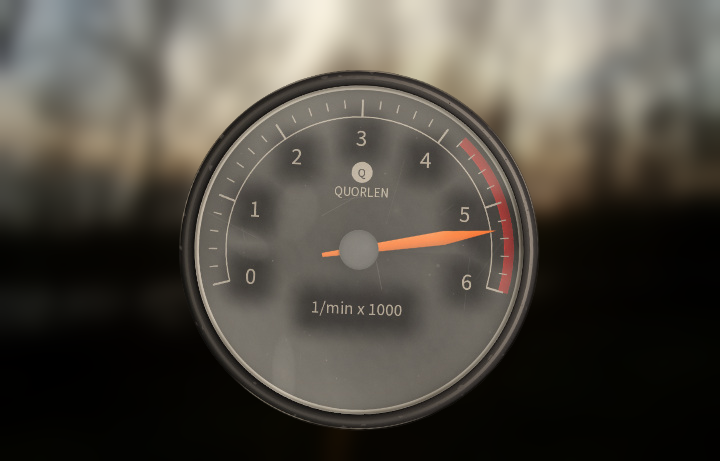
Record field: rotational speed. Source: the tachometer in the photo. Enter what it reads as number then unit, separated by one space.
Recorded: 5300 rpm
